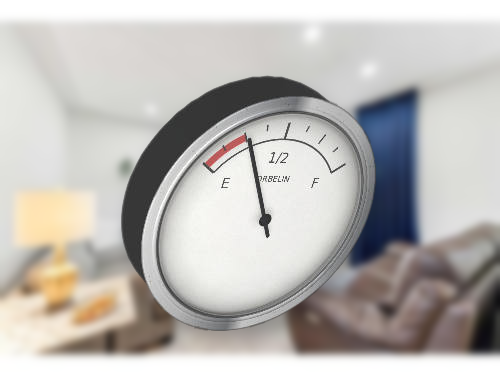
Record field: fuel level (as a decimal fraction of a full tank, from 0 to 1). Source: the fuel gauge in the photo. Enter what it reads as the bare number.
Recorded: 0.25
